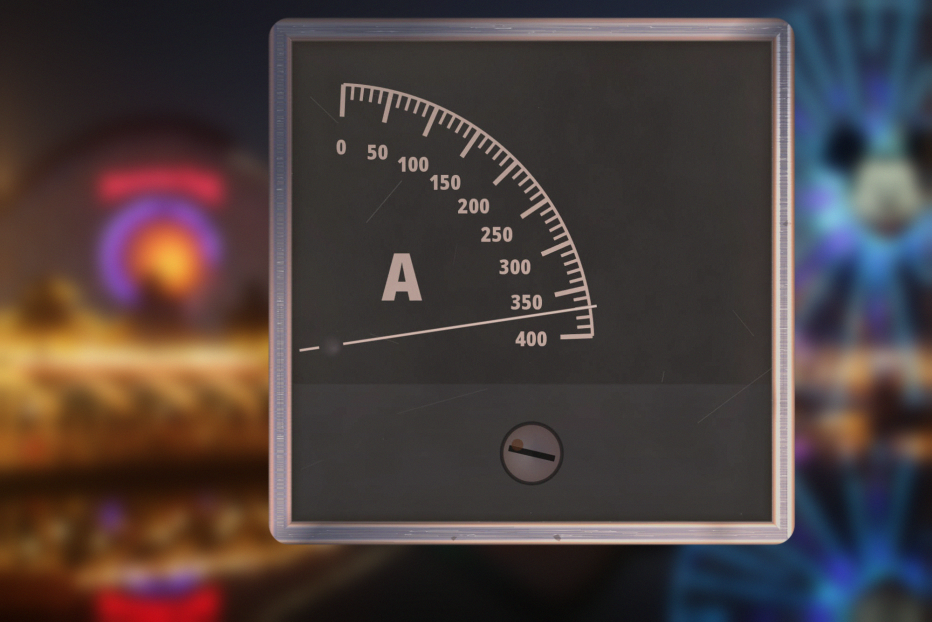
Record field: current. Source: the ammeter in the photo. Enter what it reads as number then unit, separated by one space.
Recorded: 370 A
